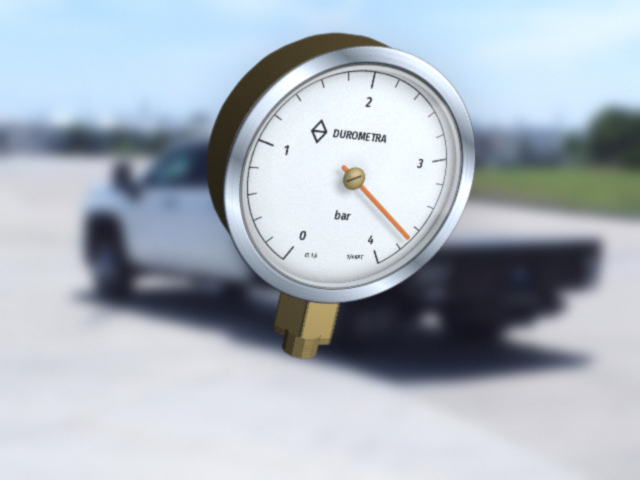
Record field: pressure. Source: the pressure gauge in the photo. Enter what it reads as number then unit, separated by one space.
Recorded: 3.7 bar
